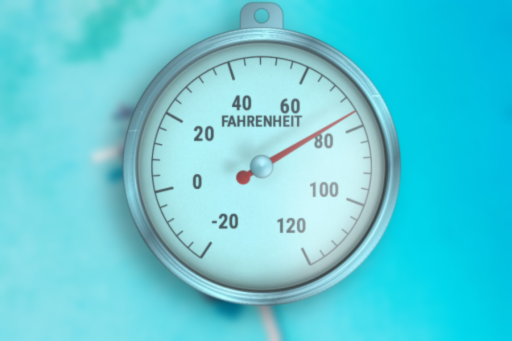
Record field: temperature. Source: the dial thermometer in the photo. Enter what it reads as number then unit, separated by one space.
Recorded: 76 °F
